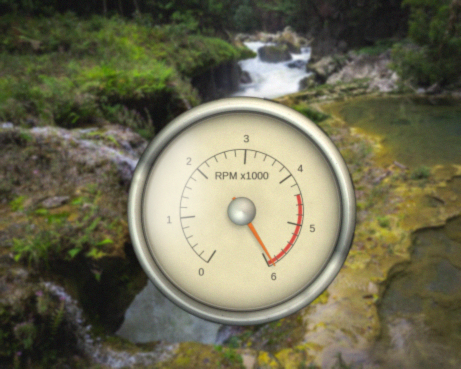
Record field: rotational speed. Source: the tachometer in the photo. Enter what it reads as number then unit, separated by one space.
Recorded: 5900 rpm
